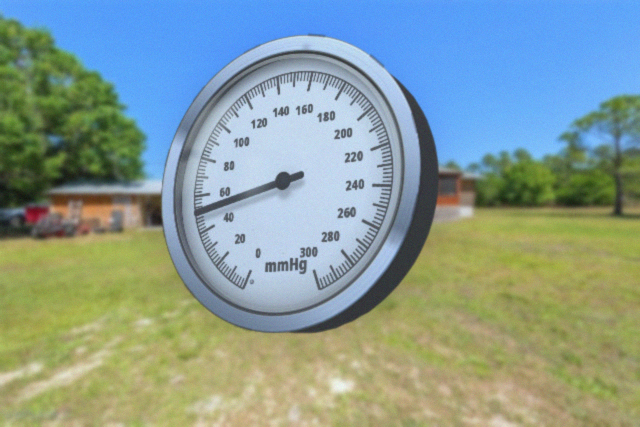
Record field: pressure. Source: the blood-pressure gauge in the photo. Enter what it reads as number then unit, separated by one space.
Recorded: 50 mmHg
